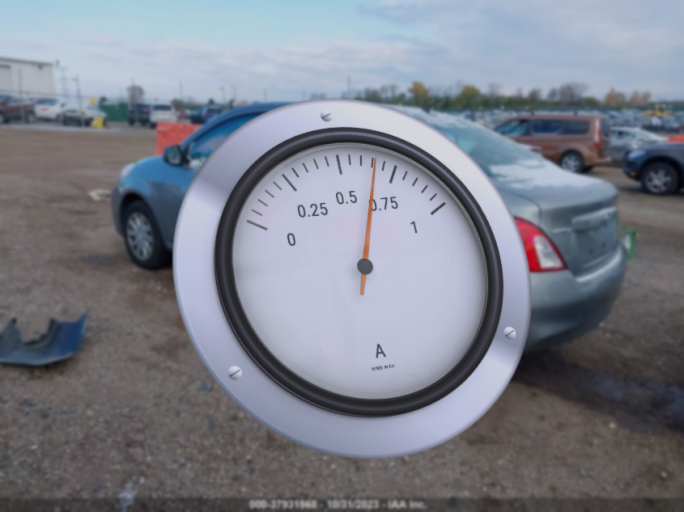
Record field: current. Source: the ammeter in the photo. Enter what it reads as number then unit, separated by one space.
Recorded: 0.65 A
